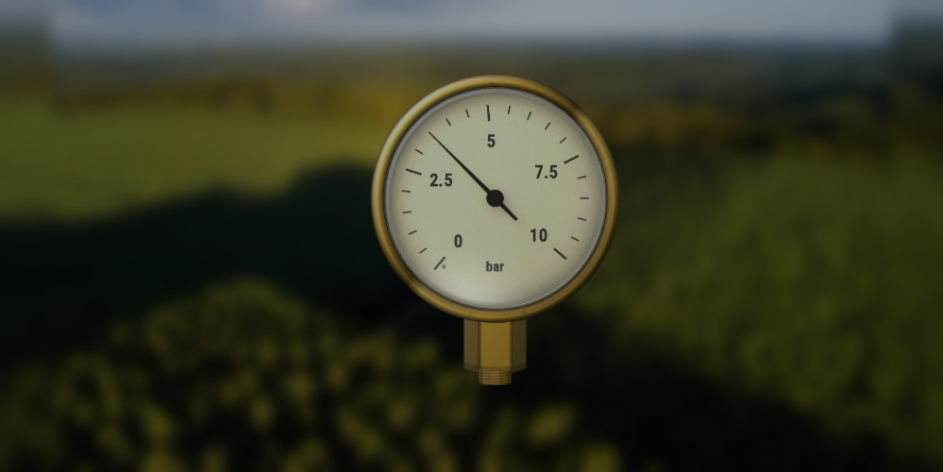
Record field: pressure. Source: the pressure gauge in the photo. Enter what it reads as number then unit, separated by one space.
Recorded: 3.5 bar
